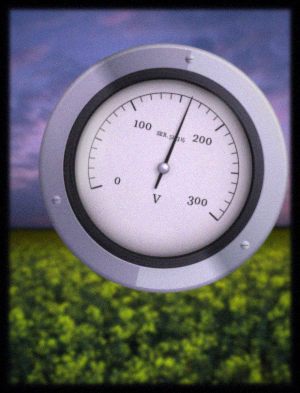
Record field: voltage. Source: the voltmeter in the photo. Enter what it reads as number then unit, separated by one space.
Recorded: 160 V
